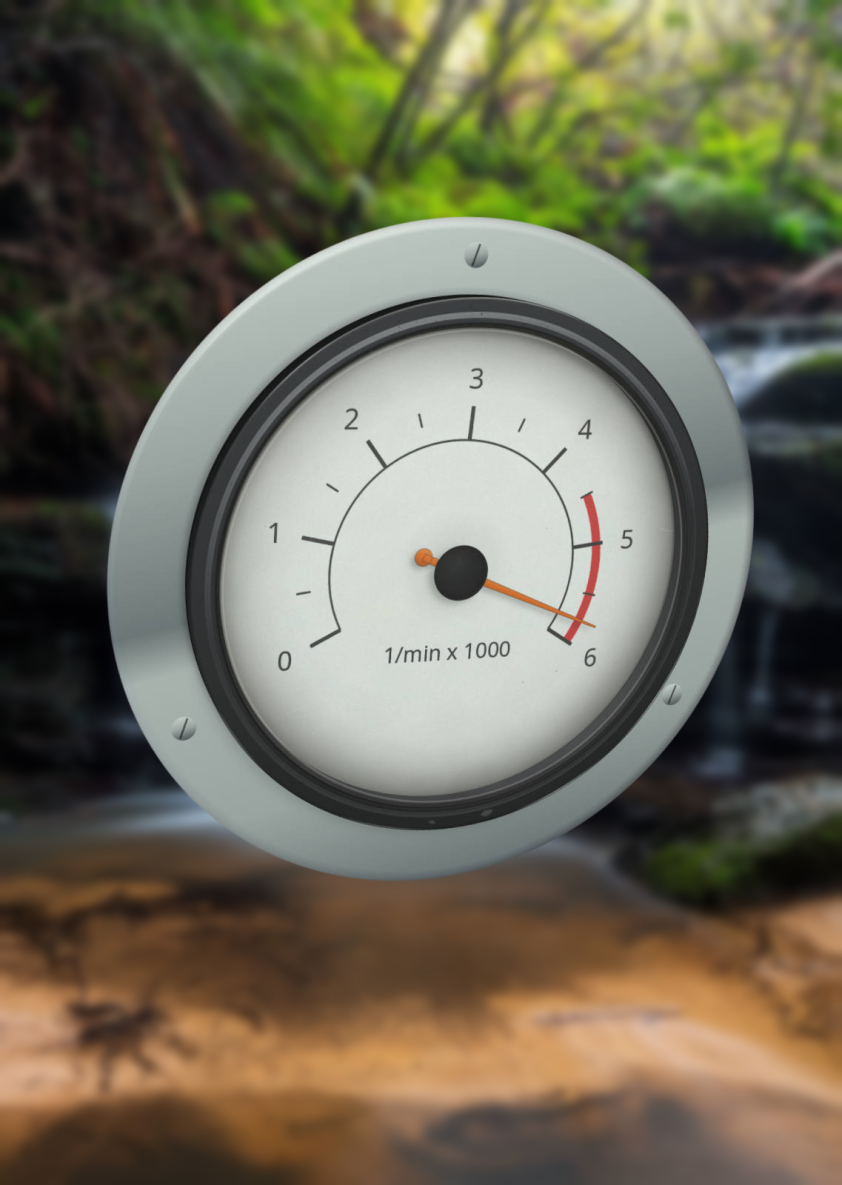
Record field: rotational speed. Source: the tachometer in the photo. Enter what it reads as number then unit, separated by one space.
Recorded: 5750 rpm
